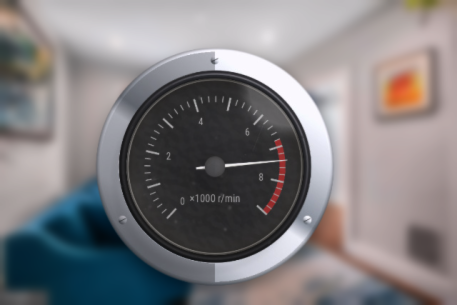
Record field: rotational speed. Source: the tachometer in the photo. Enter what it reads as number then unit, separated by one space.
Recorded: 7400 rpm
